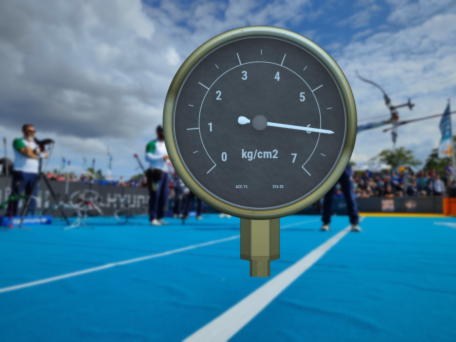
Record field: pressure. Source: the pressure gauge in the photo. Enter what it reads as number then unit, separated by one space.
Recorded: 6 kg/cm²
